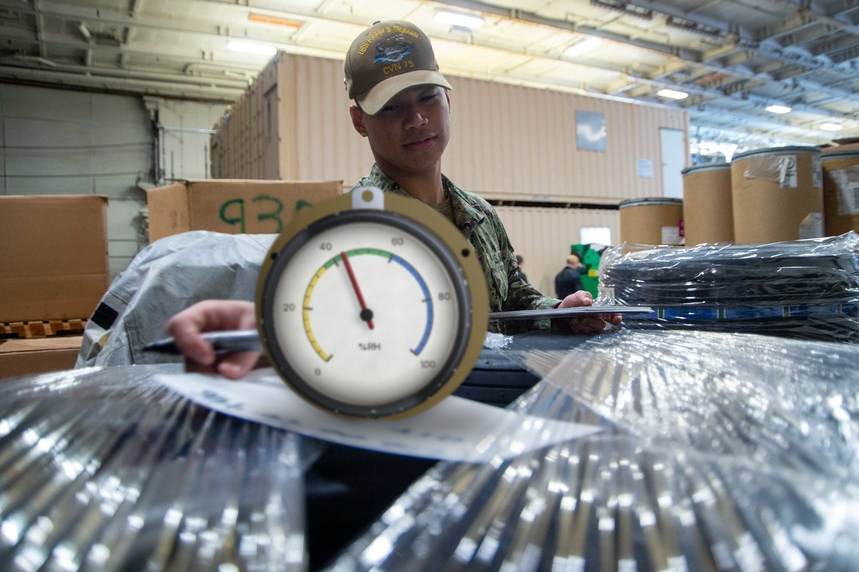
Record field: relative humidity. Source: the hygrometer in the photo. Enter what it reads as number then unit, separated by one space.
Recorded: 44 %
